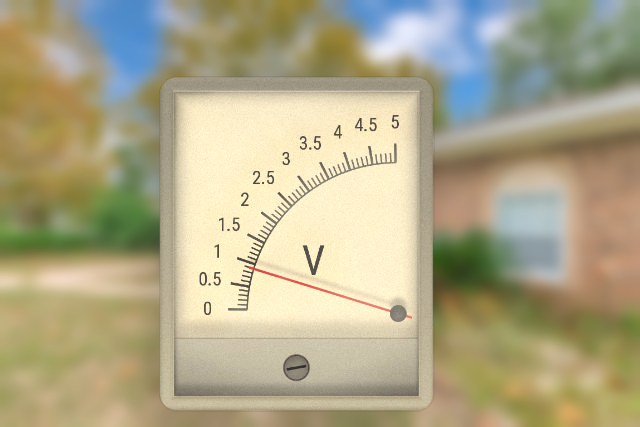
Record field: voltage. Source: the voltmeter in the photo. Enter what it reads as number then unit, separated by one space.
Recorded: 0.9 V
